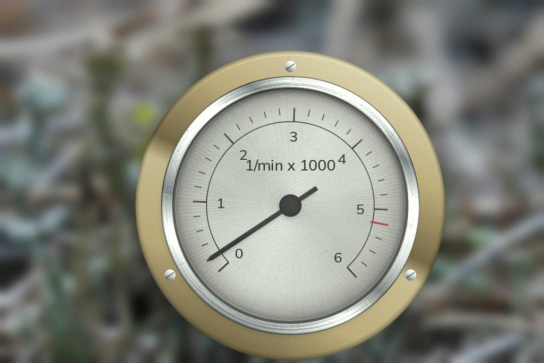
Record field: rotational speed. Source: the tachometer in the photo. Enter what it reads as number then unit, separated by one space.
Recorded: 200 rpm
